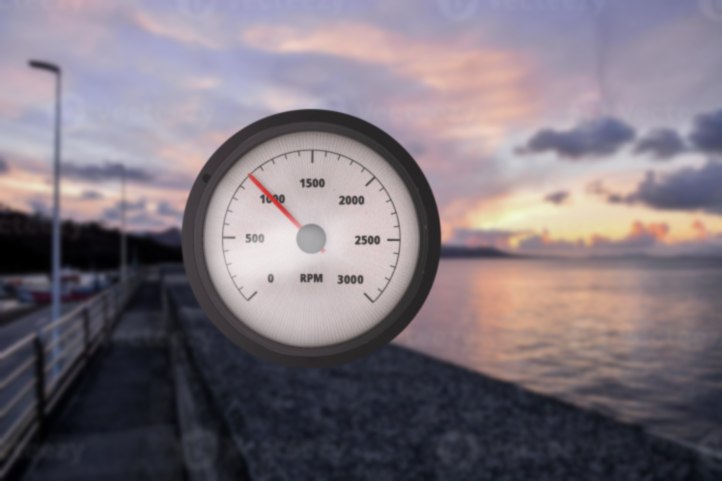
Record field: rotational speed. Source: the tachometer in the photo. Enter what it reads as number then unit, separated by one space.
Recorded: 1000 rpm
